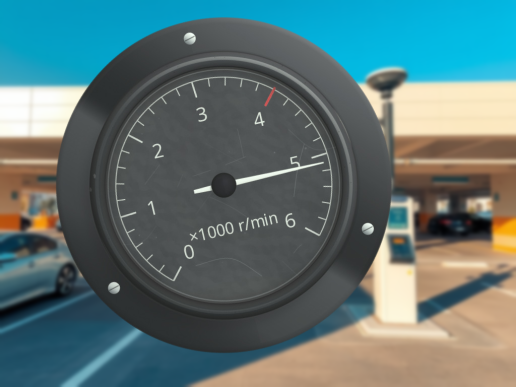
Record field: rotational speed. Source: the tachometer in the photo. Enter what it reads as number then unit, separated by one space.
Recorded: 5100 rpm
